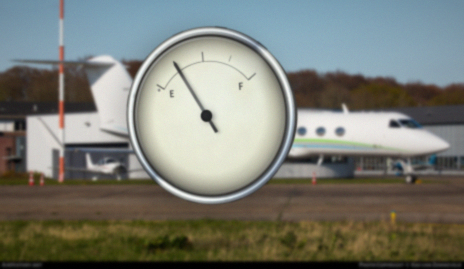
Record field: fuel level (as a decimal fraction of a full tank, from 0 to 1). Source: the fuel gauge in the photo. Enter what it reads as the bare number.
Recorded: 0.25
